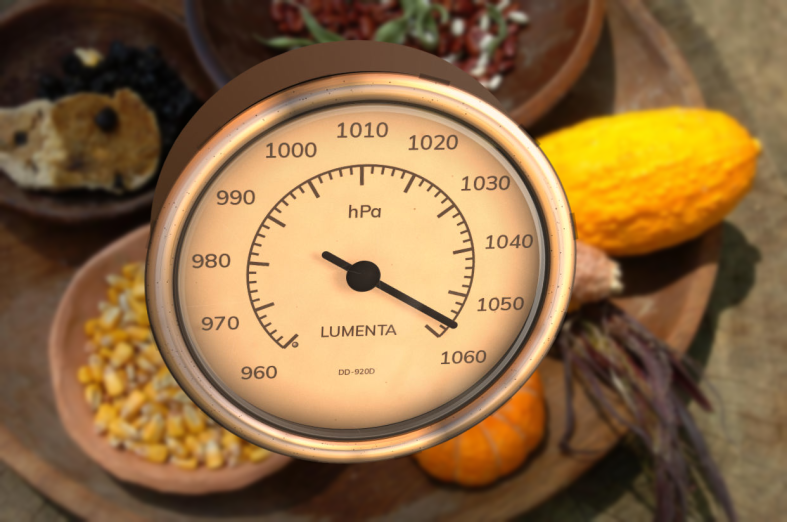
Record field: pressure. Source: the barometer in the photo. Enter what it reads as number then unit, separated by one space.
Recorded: 1056 hPa
